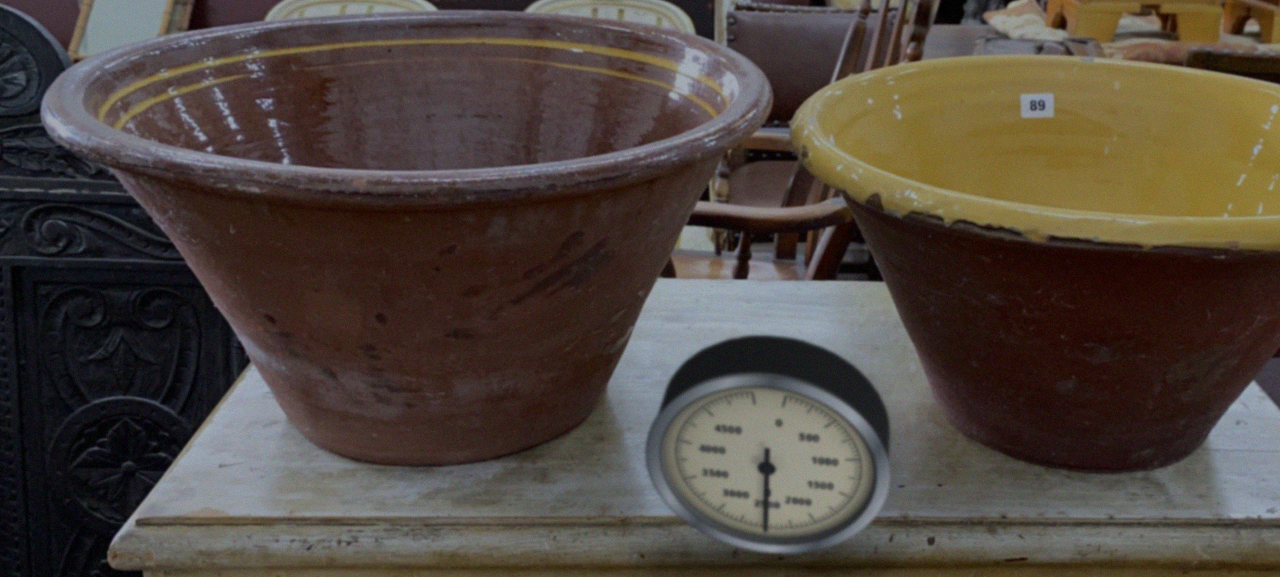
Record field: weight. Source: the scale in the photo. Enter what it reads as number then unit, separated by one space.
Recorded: 2500 g
